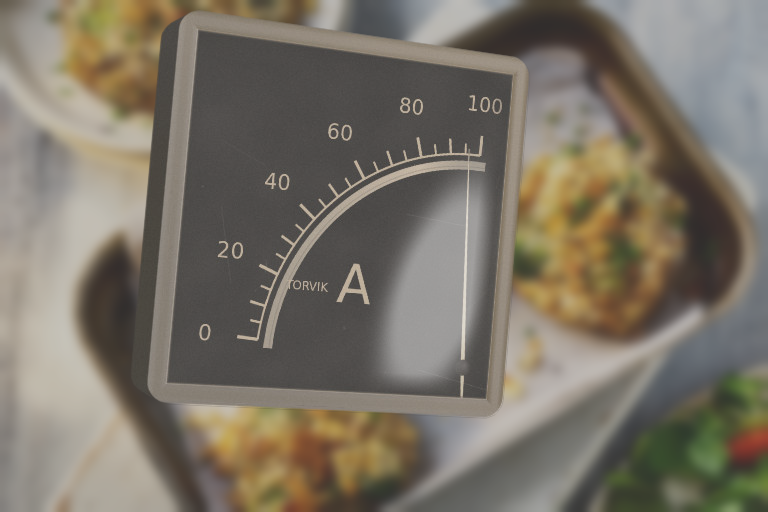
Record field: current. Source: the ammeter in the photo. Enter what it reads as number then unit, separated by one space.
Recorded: 95 A
